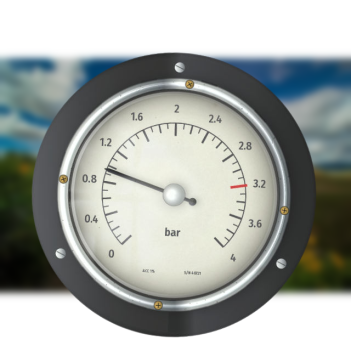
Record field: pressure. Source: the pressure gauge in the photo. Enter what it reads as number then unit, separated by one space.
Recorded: 0.95 bar
